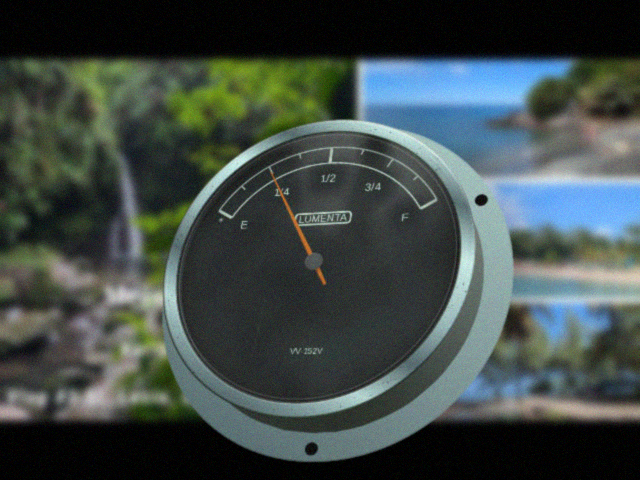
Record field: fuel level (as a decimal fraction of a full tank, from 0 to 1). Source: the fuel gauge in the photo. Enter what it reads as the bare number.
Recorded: 0.25
